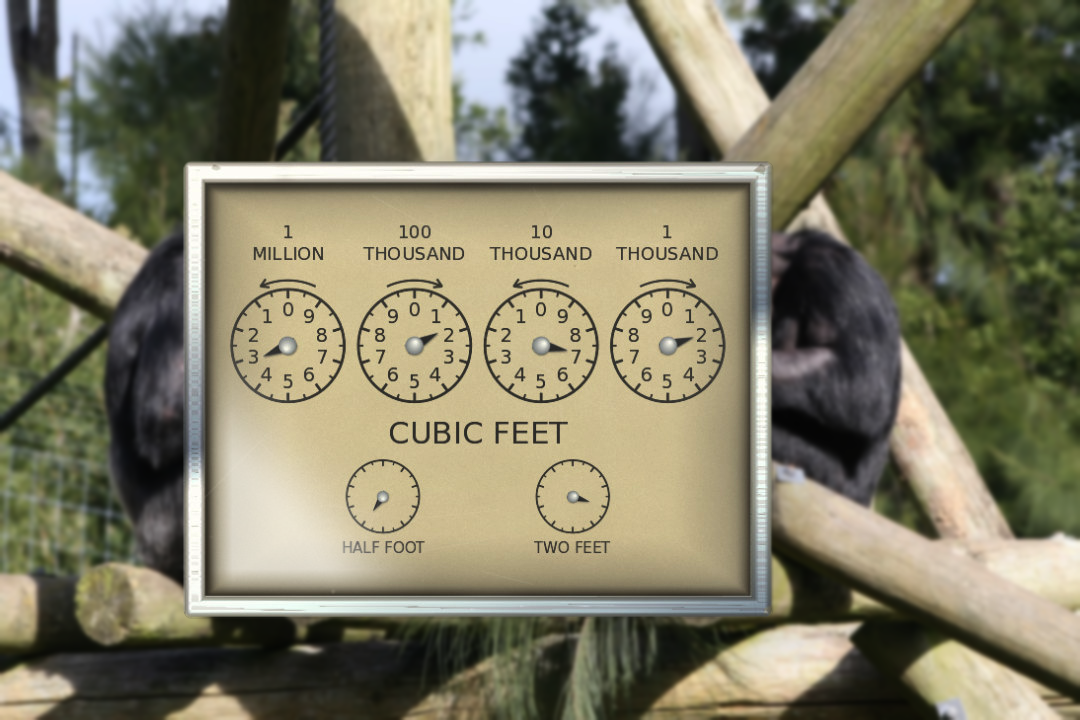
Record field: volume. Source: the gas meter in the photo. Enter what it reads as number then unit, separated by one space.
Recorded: 317200 ft³
